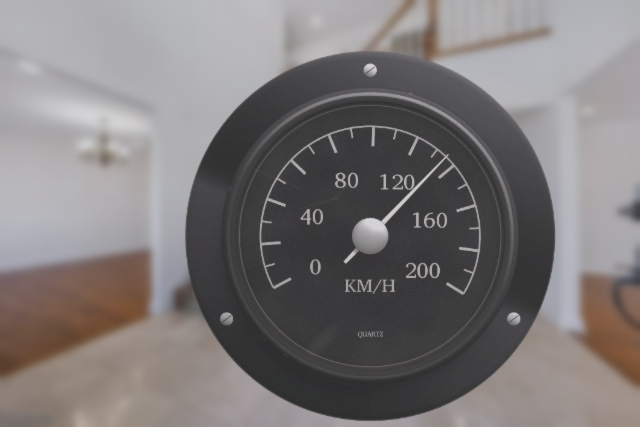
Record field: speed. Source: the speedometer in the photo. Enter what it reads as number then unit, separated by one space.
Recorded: 135 km/h
